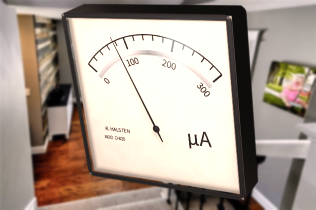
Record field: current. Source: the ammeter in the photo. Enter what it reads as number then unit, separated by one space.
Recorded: 80 µA
